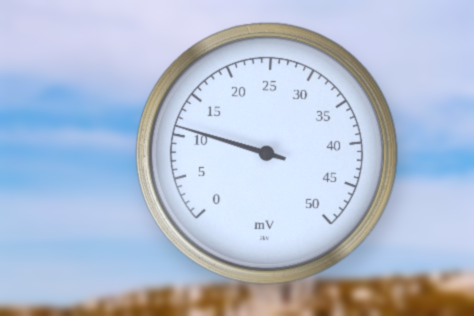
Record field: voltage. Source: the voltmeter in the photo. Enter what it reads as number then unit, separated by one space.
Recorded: 11 mV
